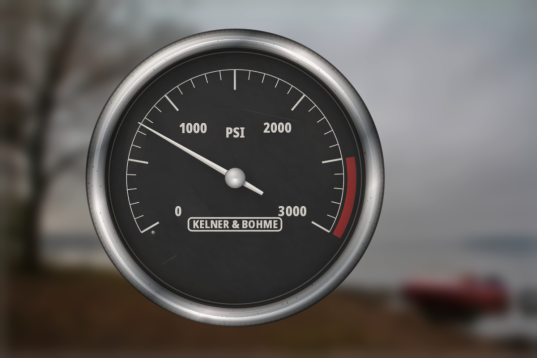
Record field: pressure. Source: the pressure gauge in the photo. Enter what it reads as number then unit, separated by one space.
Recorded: 750 psi
